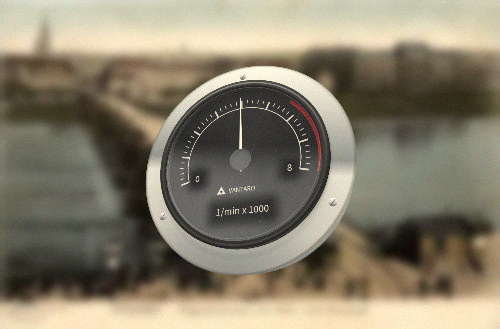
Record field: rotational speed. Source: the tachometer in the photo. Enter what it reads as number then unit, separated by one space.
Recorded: 4000 rpm
